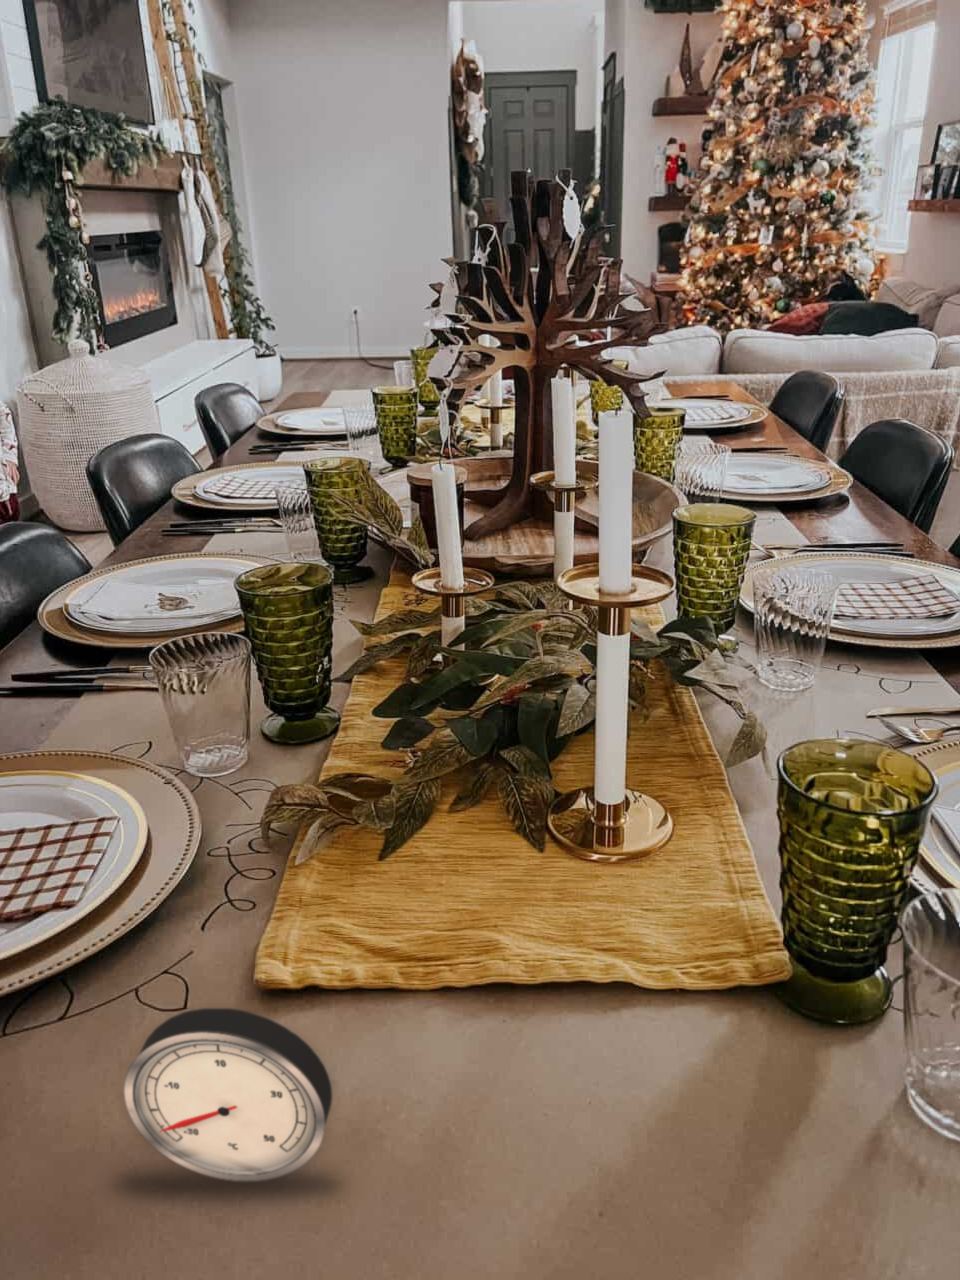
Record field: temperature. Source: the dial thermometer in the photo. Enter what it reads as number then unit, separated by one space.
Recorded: -25 °C
